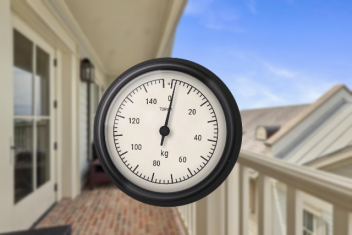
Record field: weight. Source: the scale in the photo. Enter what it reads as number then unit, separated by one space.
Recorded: 2 kg
